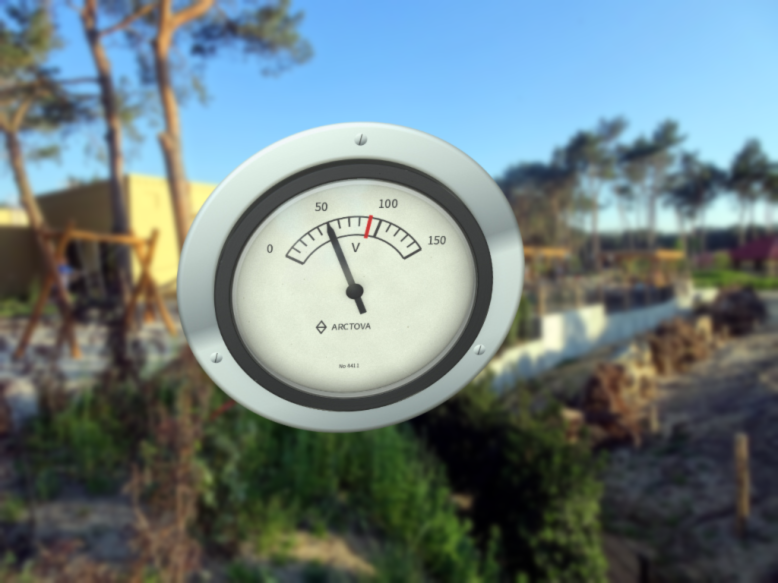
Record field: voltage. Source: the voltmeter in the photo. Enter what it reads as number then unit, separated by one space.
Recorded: 50 V
